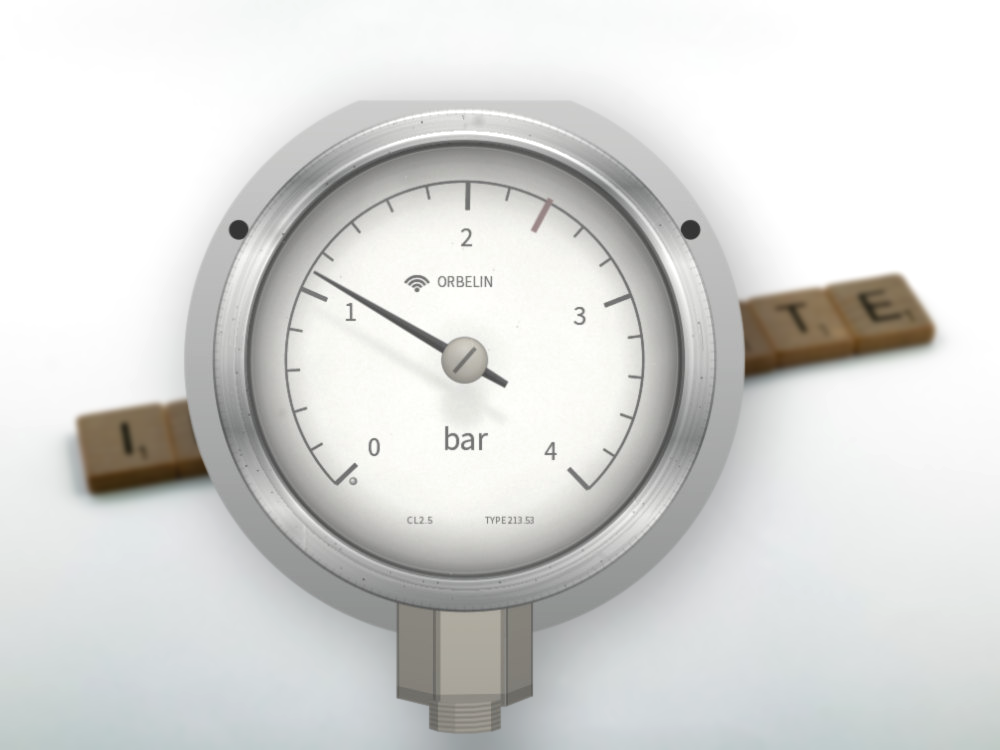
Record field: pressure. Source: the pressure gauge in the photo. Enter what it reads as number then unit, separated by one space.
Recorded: 1.1 bar
